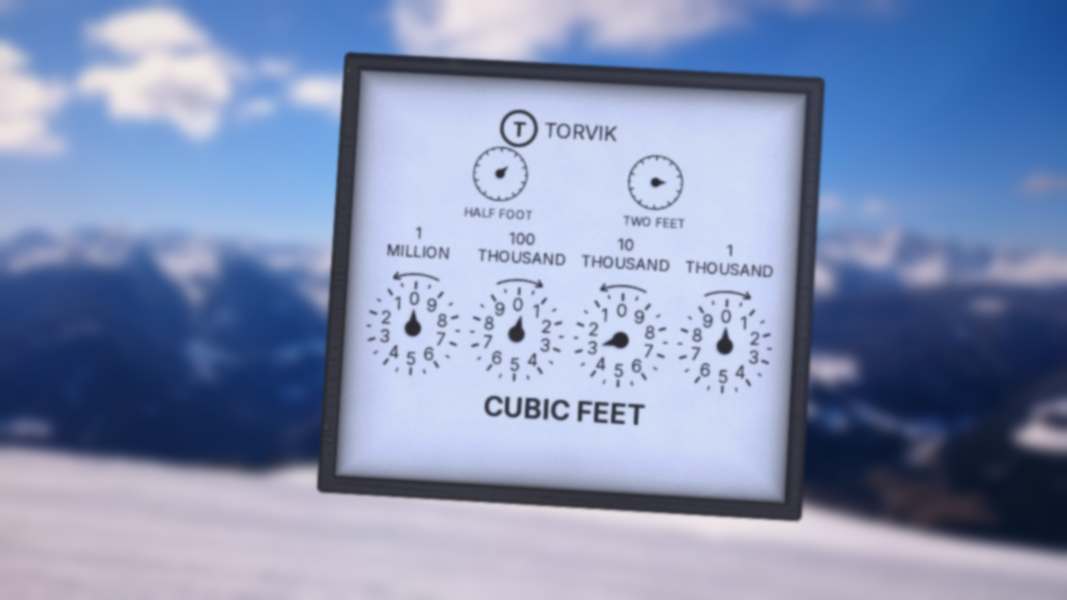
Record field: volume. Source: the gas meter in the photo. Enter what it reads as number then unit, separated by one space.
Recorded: 3000 ft³
